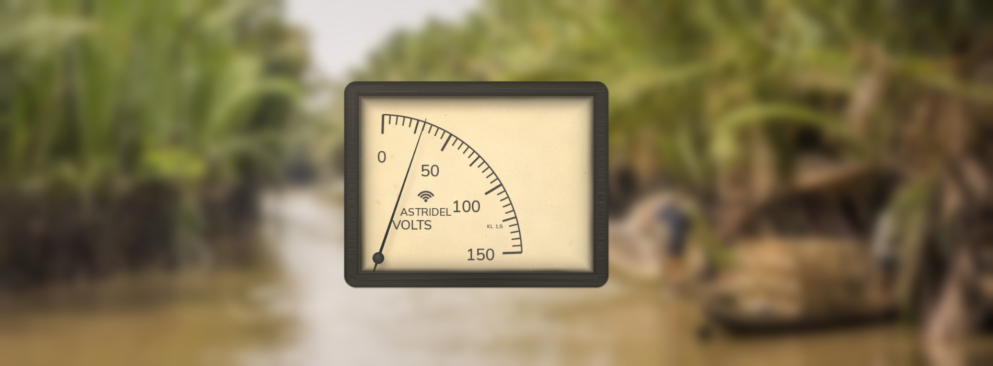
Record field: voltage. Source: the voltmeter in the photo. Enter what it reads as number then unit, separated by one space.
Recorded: 30 V
